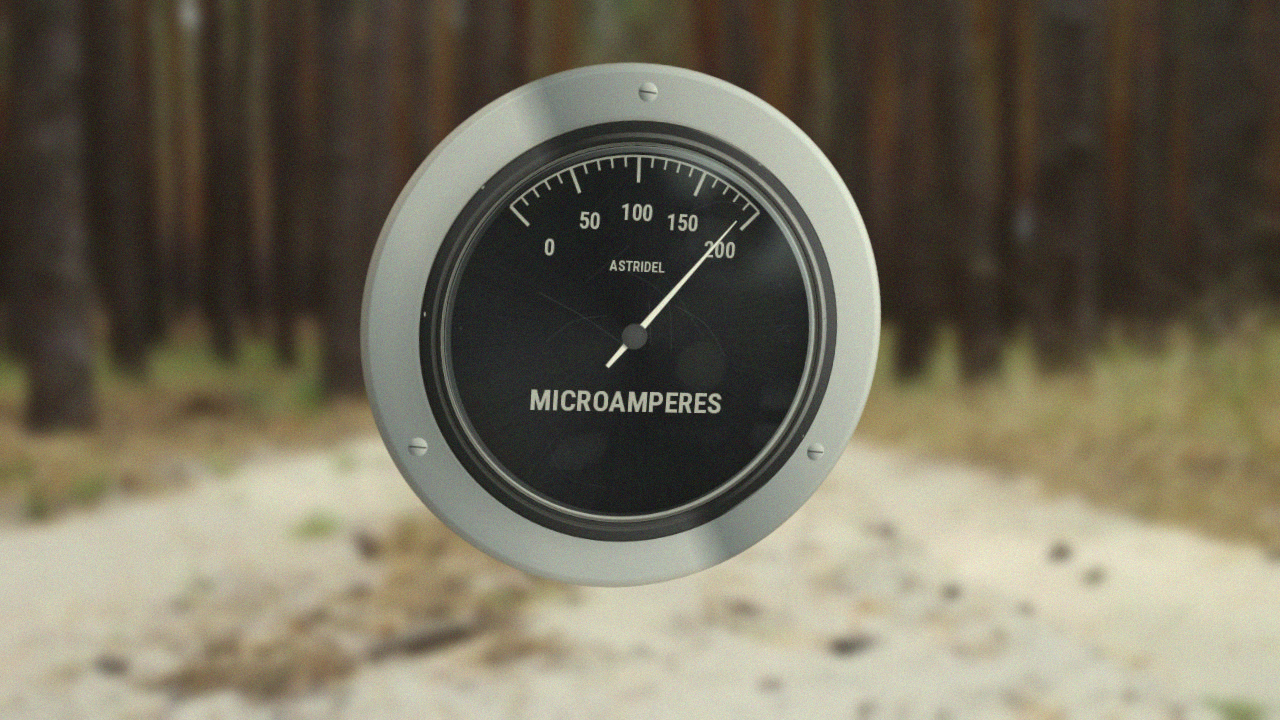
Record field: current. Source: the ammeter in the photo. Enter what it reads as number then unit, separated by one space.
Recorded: 190 µA
